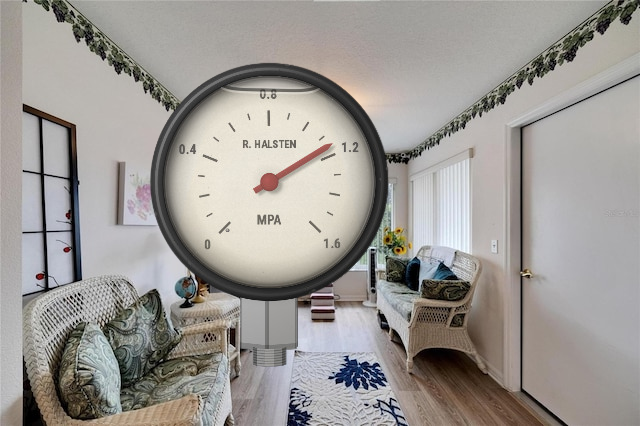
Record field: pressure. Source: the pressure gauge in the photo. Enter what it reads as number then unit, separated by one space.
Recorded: 1.15 MPa
